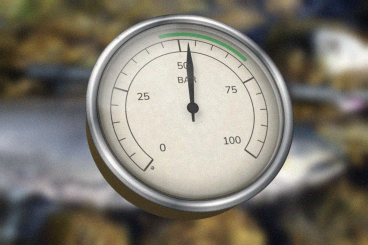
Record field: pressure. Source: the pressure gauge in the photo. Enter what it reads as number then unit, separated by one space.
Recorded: 52.5 bar
